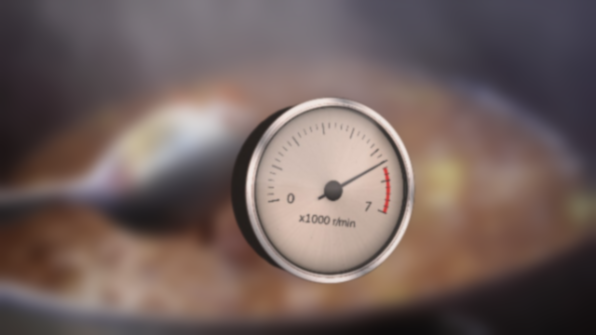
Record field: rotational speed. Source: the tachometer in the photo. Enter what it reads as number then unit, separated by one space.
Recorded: 5400 rpm
